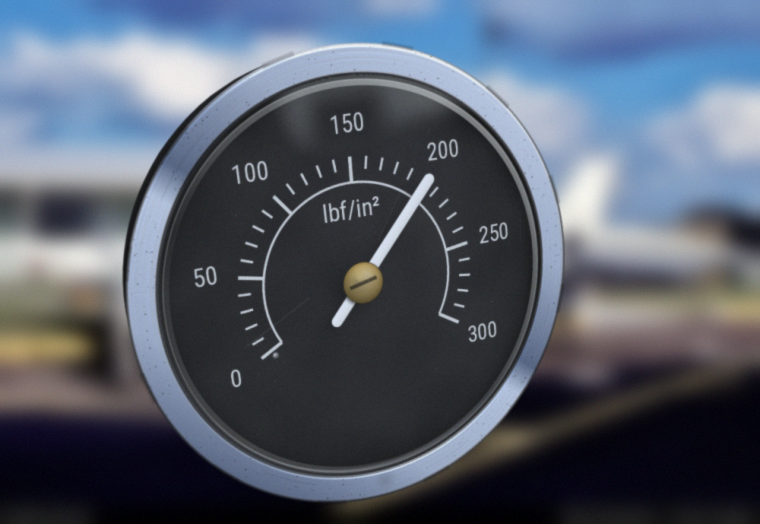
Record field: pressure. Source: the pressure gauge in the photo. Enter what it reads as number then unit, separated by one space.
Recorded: 200 psi
